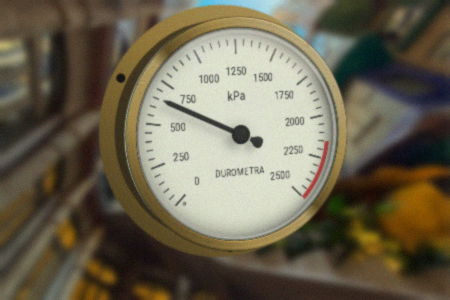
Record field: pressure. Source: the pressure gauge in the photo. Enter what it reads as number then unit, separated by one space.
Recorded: 650 kPa
